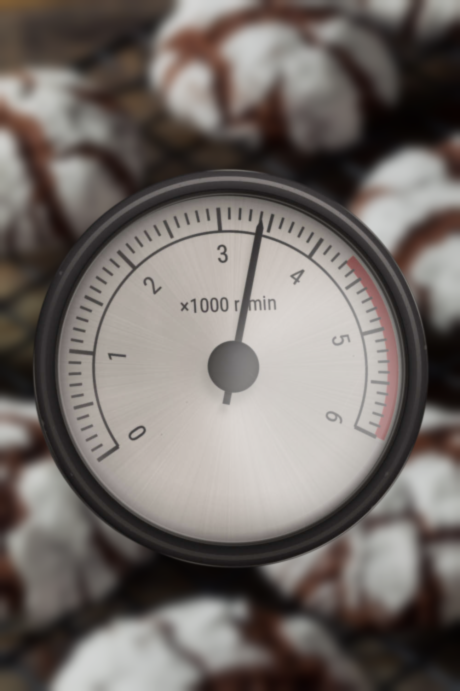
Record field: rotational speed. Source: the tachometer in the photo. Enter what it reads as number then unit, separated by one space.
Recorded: 3400 rpm
